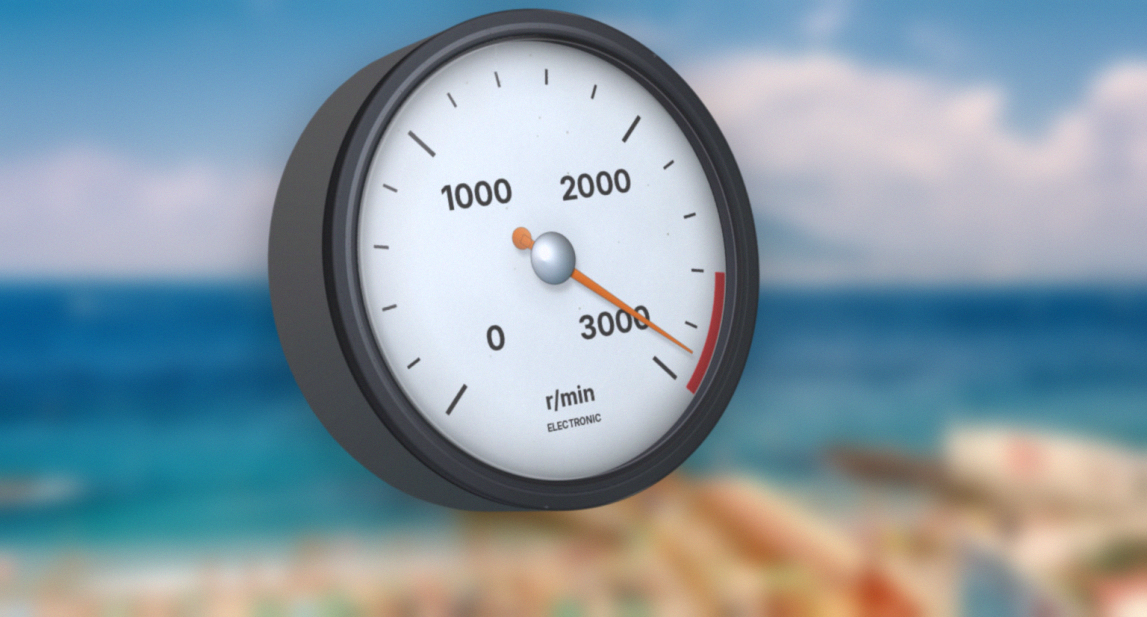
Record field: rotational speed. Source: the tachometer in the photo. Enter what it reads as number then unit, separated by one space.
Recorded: 2900 rpm
